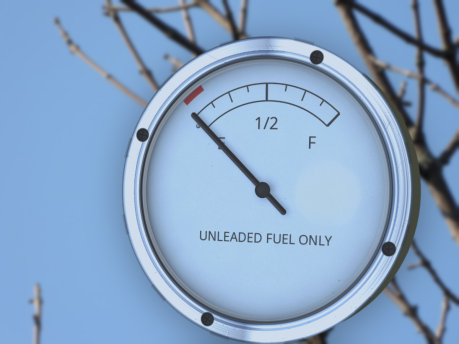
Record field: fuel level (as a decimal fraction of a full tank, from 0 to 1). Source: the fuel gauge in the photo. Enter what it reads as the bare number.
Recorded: 0
